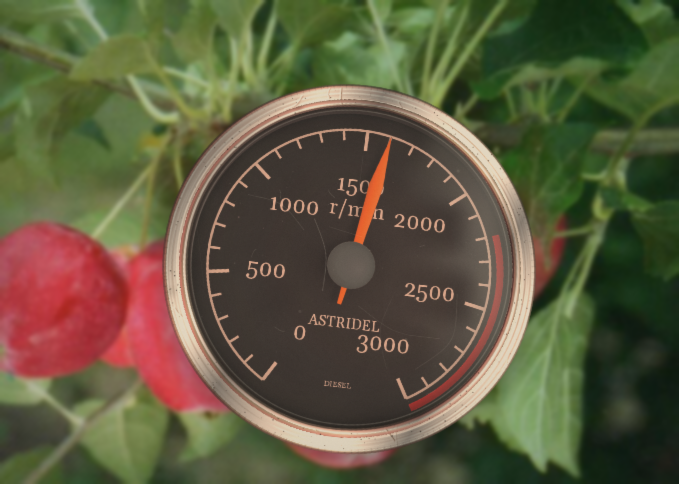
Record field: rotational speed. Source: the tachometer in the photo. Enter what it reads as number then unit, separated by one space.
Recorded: 1600 rpm
